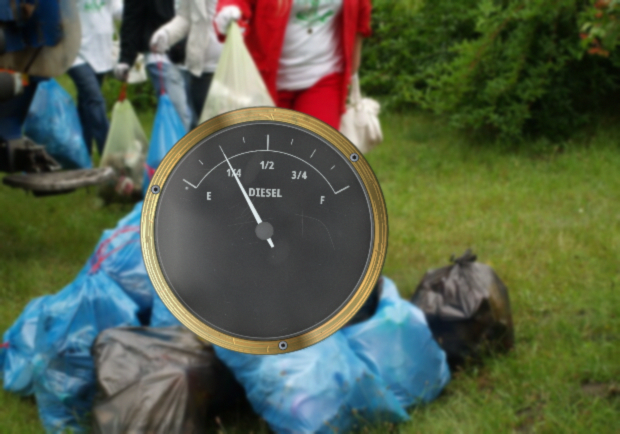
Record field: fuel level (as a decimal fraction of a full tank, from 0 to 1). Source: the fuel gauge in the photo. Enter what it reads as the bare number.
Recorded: 0.25
